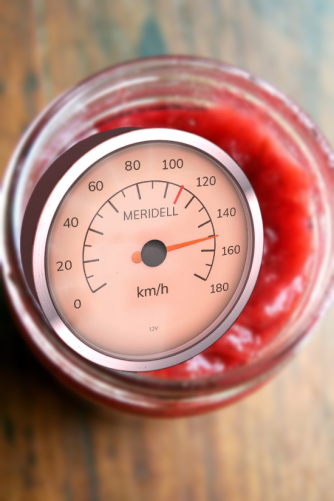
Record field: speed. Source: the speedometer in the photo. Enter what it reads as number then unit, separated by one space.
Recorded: 150 km/h
